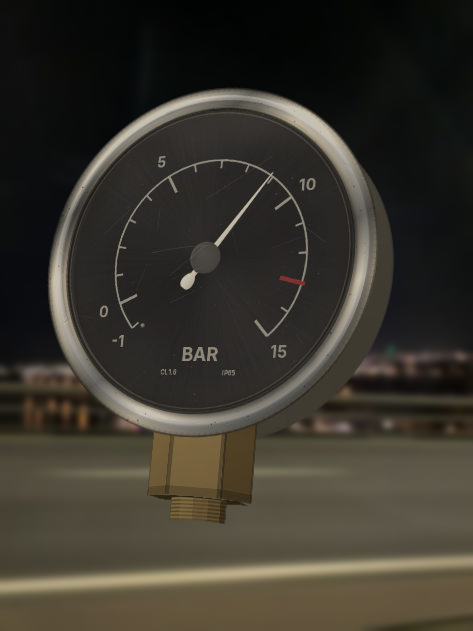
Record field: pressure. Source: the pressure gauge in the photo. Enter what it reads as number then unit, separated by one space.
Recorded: 9 bar
